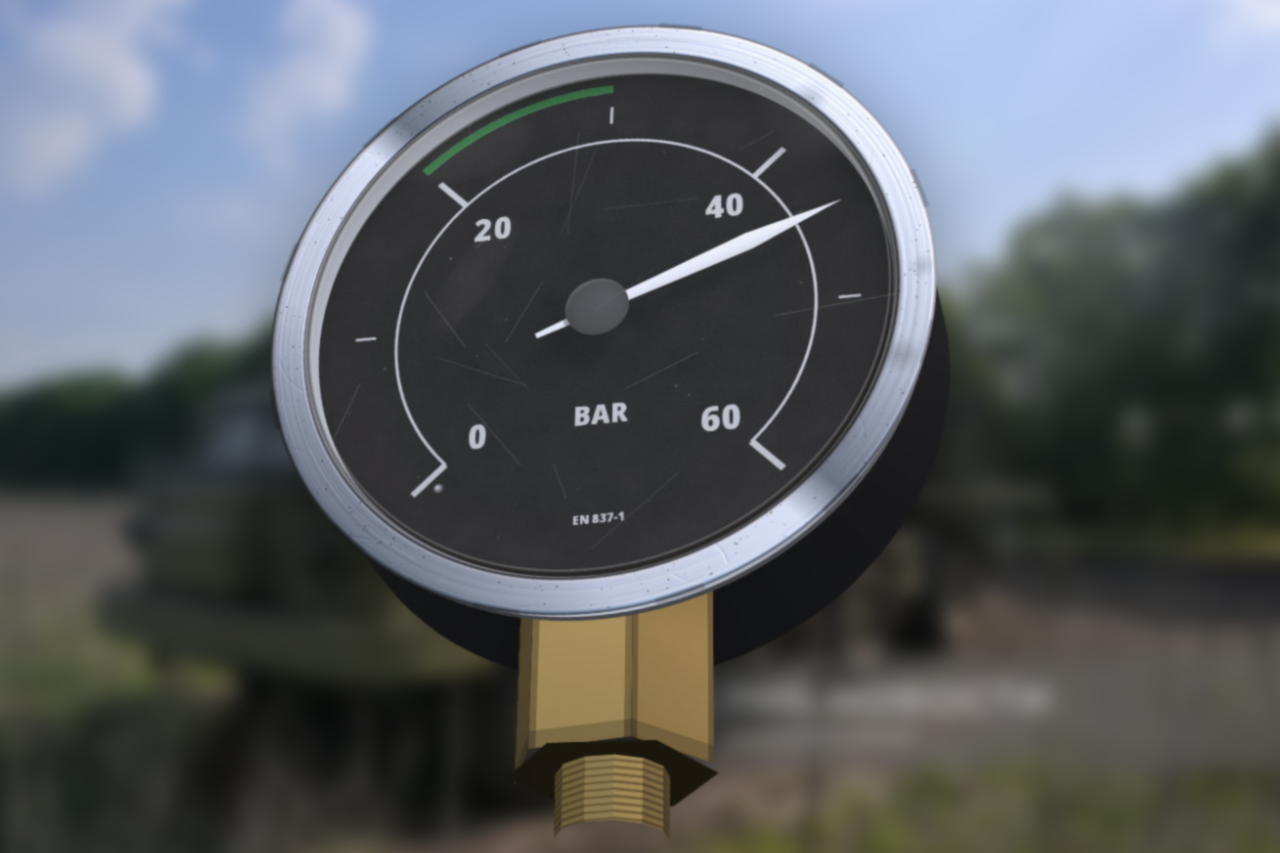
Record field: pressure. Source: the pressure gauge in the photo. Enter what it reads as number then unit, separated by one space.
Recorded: 45 bar
